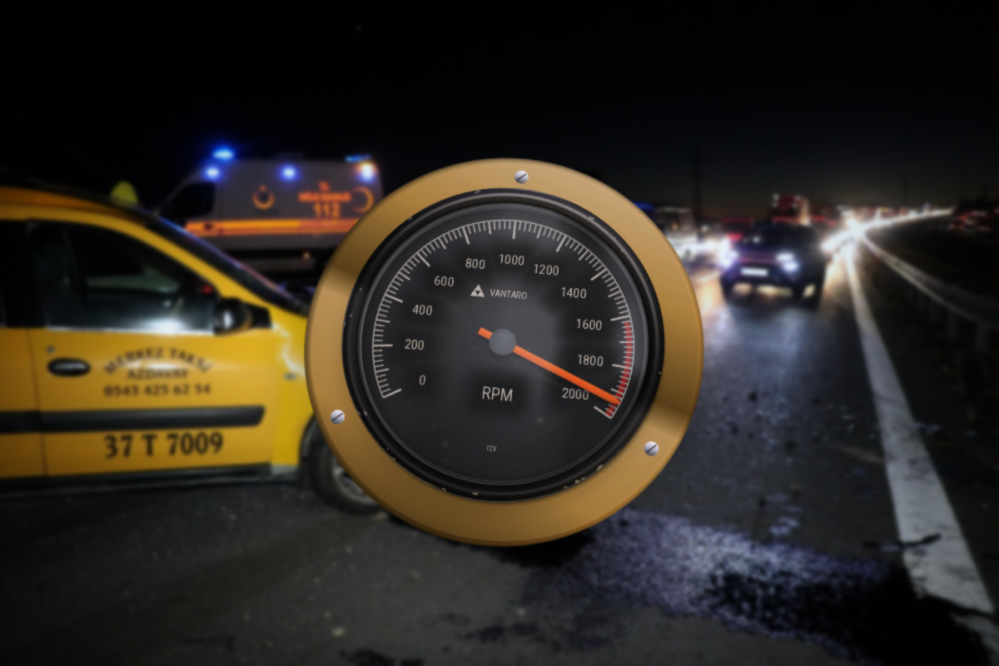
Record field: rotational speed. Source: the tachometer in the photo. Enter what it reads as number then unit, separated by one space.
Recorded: 1940 rpm
